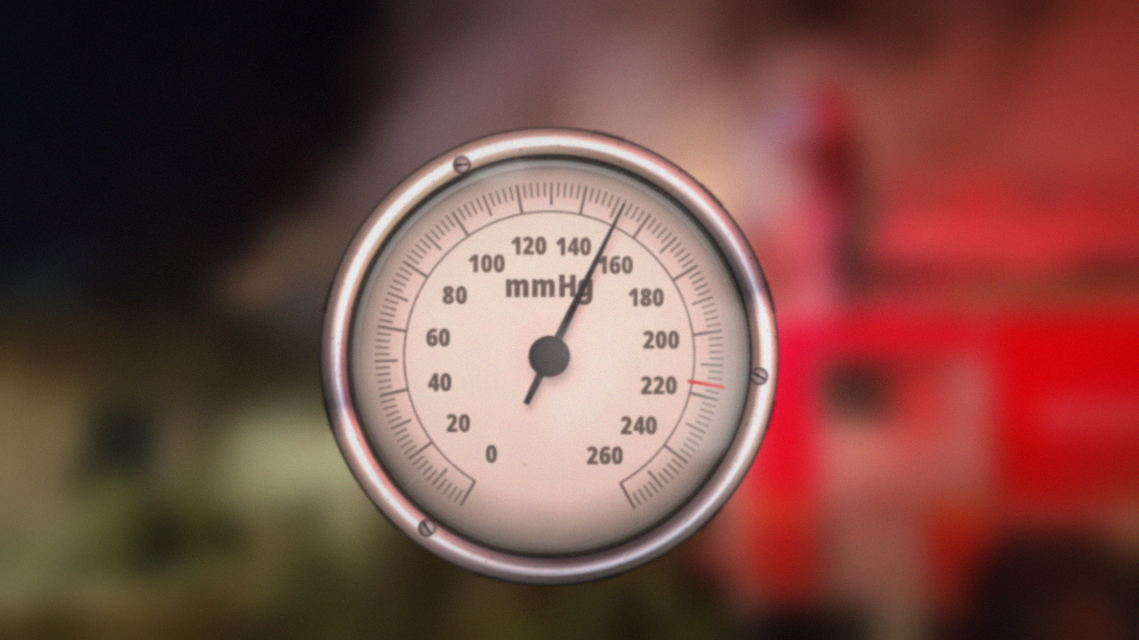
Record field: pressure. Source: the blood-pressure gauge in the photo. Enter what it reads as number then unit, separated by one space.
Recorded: 152 mmHg
